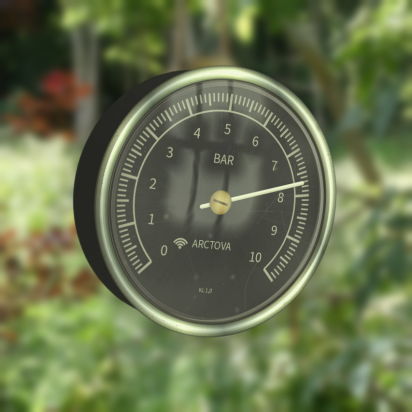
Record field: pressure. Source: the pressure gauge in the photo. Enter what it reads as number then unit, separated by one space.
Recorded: 7.7 bar
